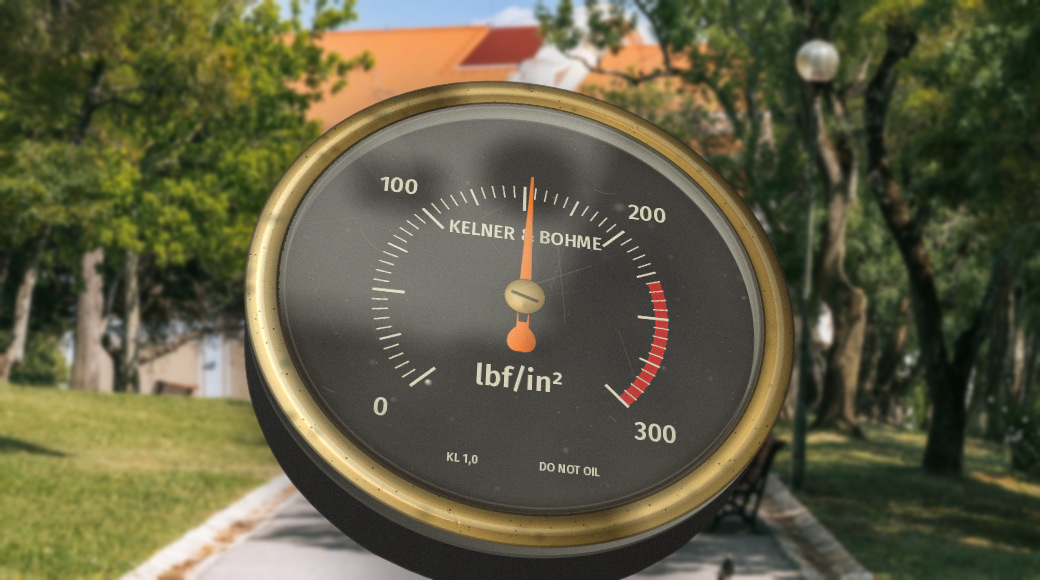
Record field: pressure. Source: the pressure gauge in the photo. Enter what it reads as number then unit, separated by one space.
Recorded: 152.5 psi
